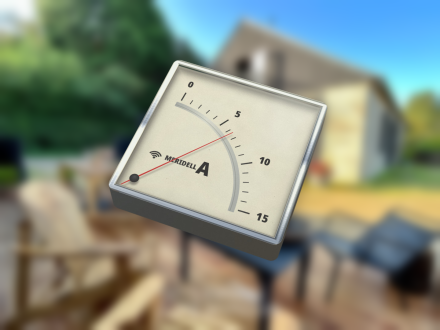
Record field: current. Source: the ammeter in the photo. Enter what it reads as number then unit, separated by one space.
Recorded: 6.5 A
